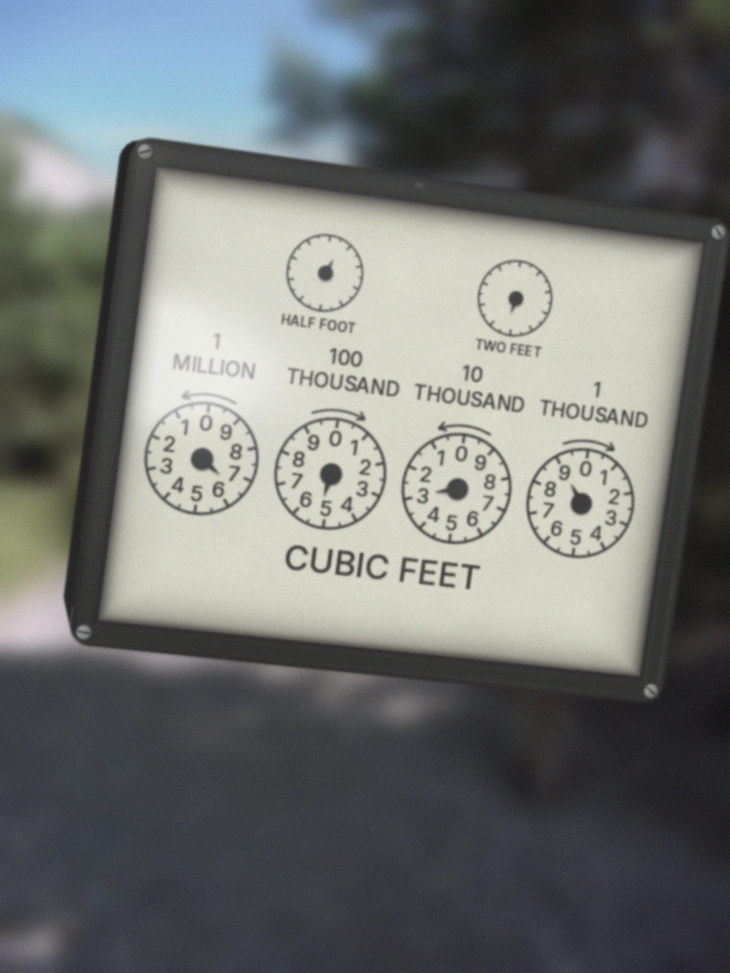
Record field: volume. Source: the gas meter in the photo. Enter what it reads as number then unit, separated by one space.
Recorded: 652900 ft³
